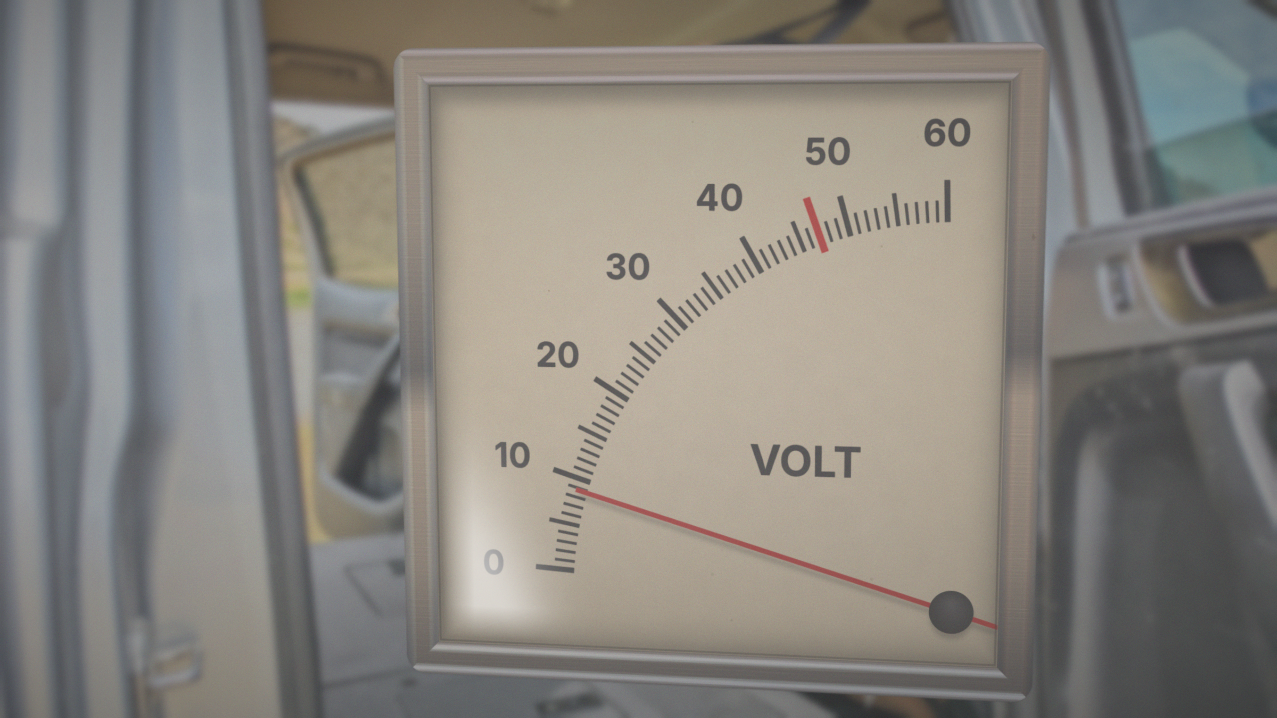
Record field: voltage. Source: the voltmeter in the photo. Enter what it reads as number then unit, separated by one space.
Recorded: 9 V
